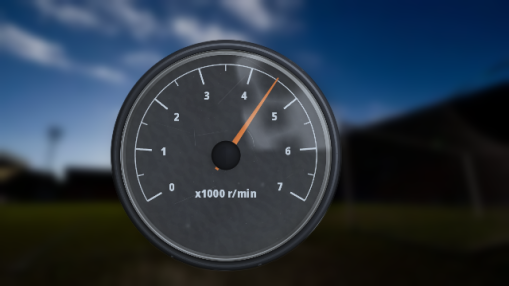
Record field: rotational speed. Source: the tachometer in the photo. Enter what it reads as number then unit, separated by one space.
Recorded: 4500 rpm
